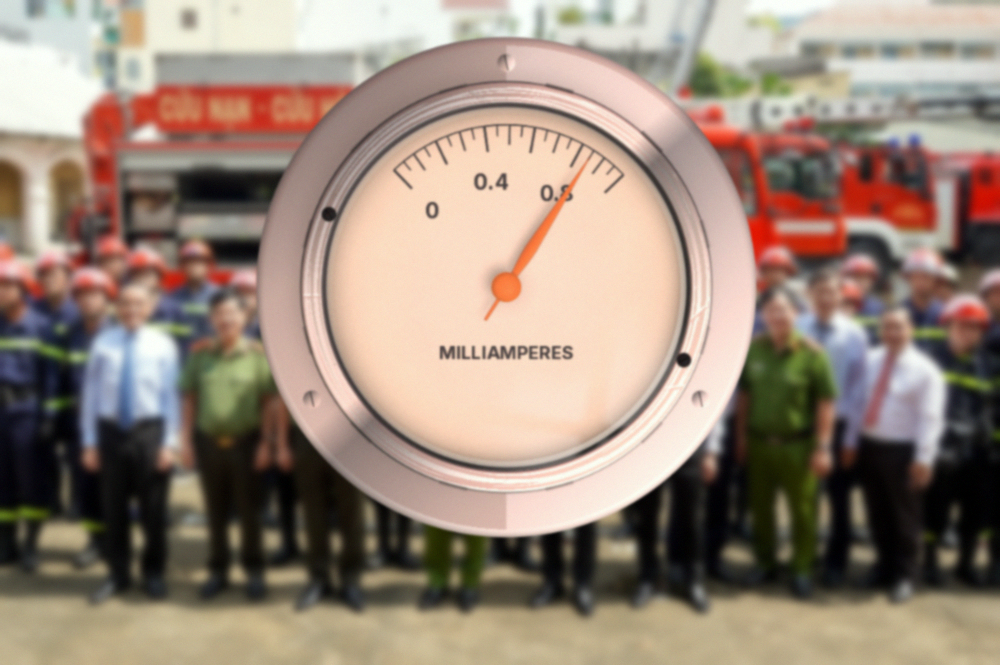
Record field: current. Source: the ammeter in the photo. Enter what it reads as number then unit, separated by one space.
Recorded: 0.85 mA
